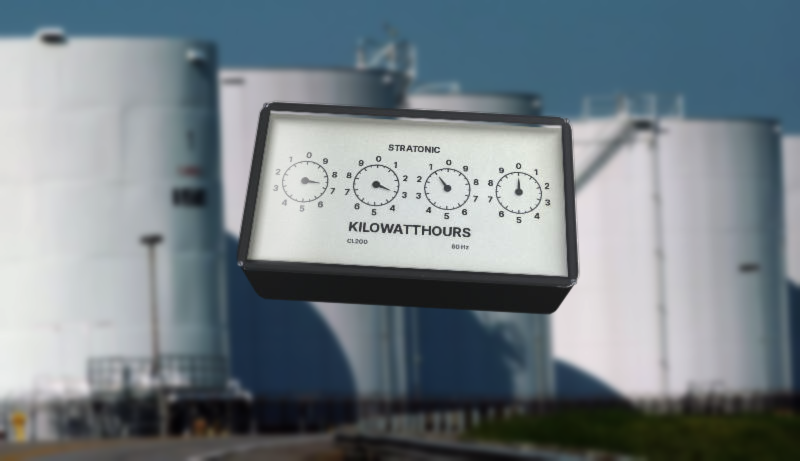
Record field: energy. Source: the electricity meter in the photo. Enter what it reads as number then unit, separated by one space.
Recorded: 7310 kWh
